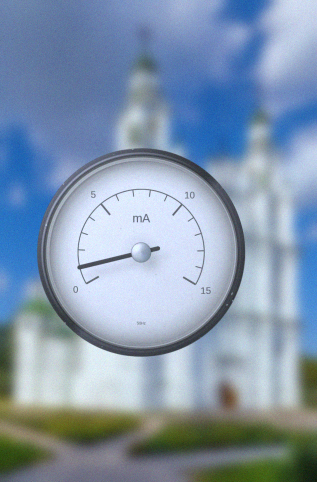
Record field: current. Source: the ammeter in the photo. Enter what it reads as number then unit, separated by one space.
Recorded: 1 mA
